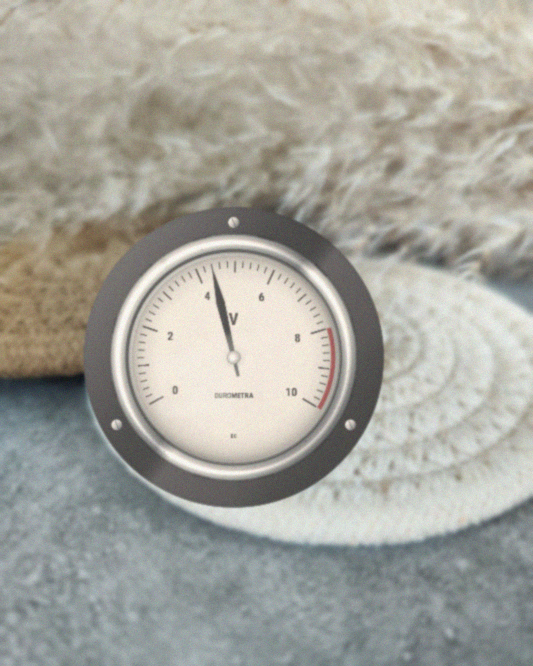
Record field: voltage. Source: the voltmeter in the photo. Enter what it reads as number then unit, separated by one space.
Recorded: 4.4 V
